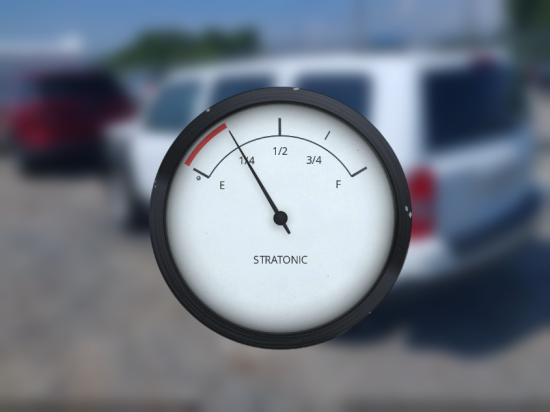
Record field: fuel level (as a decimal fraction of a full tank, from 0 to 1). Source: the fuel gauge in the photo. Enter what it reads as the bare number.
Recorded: 0.25
